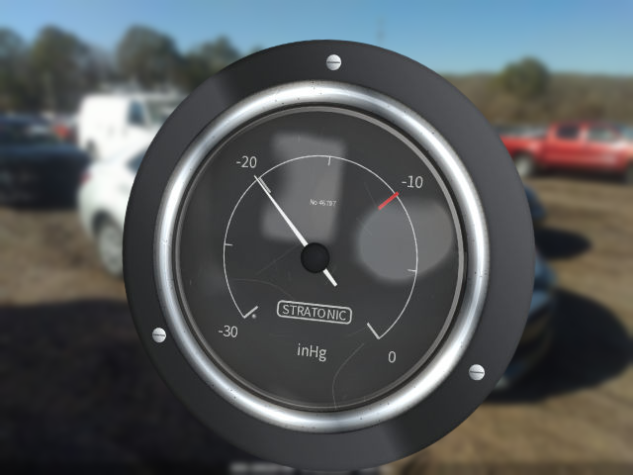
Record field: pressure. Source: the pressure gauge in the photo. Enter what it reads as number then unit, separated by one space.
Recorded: -20 inHg
